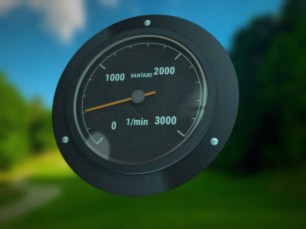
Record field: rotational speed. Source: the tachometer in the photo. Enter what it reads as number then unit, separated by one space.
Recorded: 400 rpm
